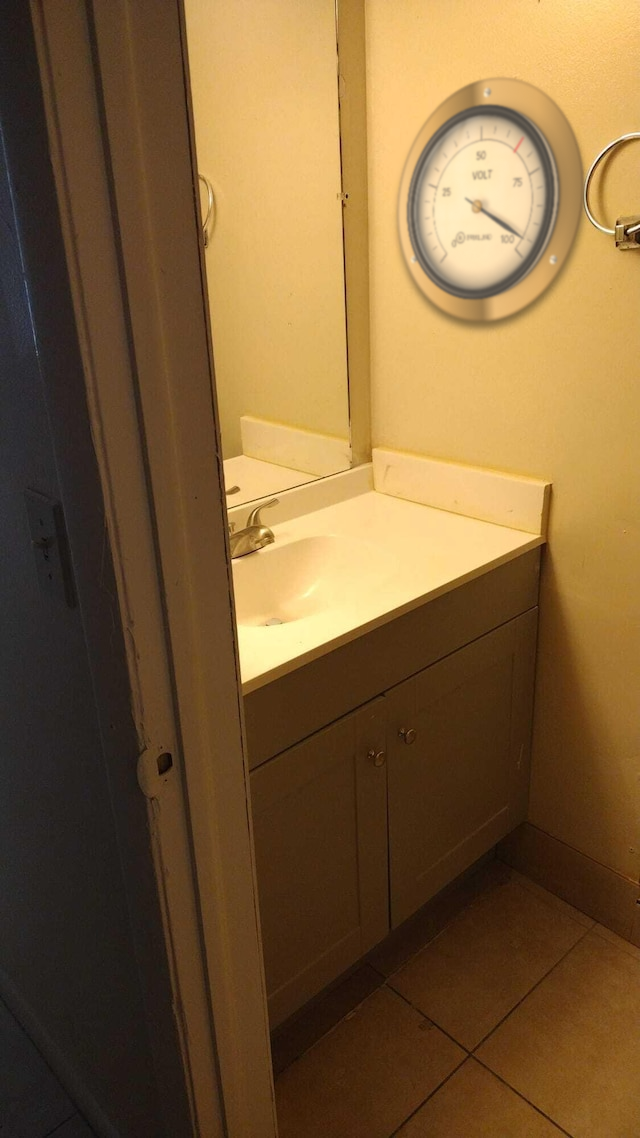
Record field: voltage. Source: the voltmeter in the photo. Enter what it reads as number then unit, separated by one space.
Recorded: 95 V
